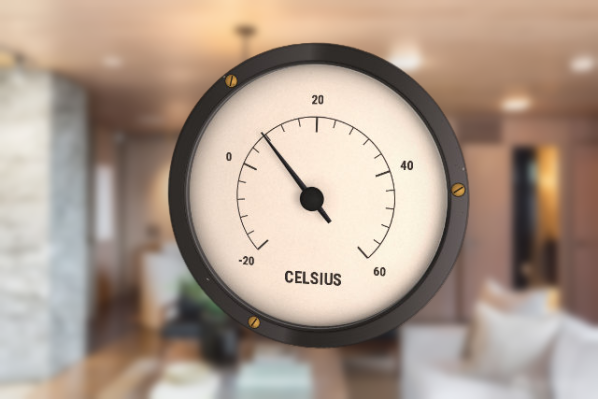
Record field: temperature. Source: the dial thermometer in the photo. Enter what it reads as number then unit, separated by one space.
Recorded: 8 °C
